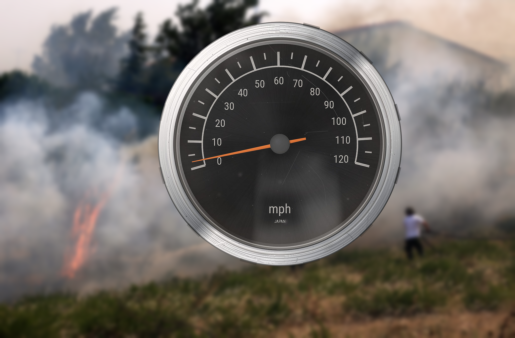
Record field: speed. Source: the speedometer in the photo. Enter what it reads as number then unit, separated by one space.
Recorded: 2.5 mph
